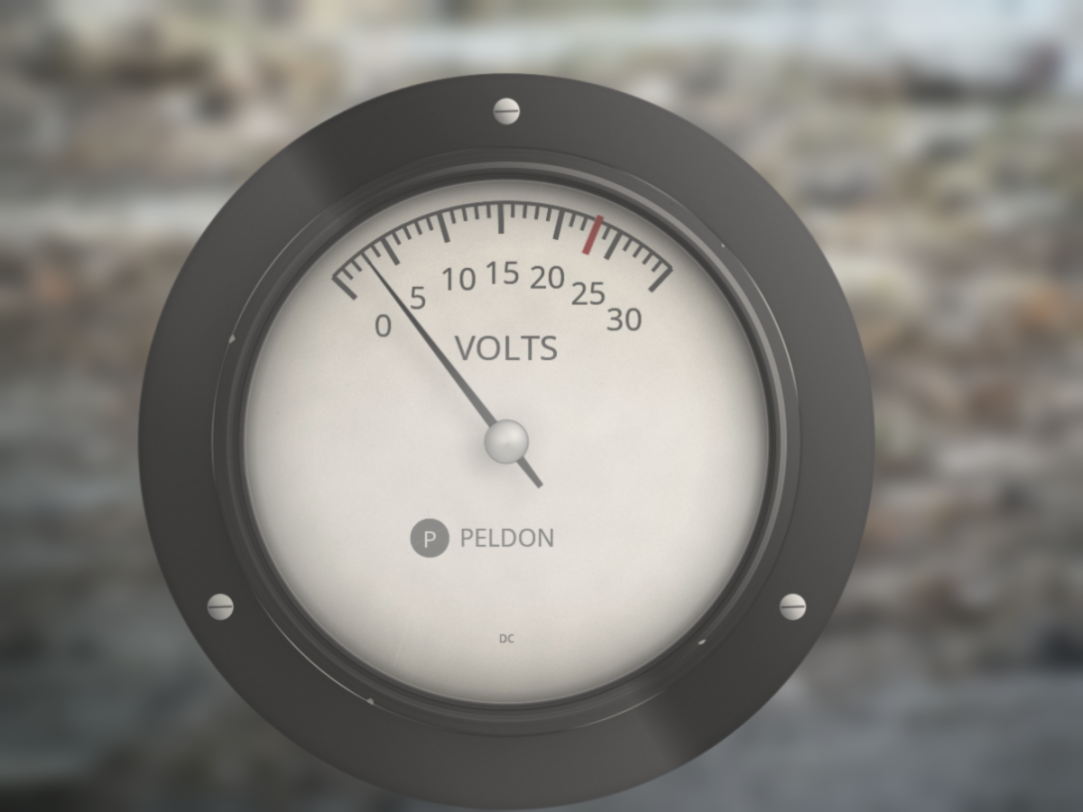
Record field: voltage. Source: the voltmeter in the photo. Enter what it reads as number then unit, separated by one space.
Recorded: 3 V
